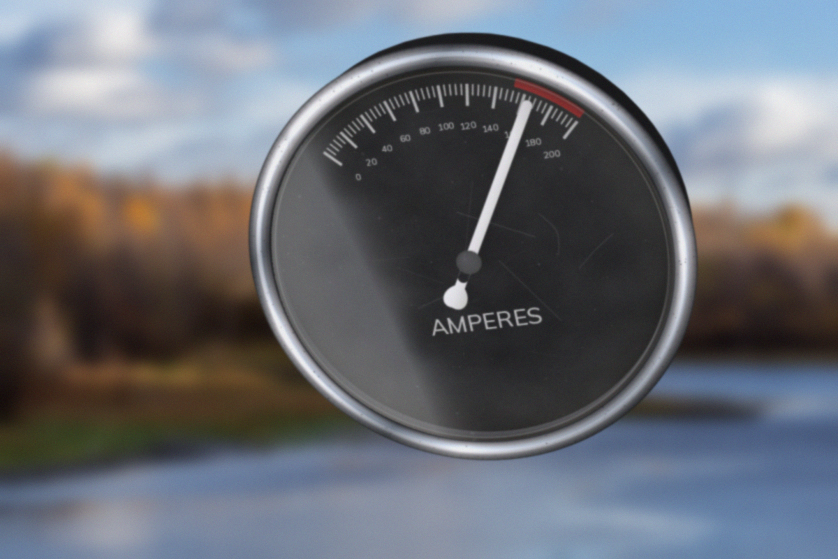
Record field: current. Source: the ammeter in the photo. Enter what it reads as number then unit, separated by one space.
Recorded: 164 A
